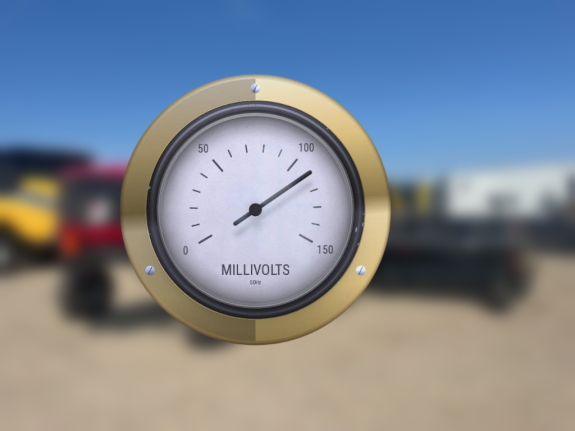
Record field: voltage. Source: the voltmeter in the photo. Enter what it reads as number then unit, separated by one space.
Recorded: 110 mV
